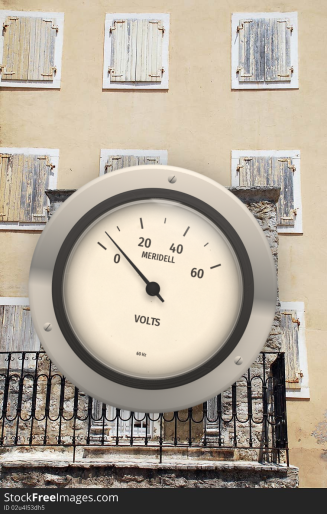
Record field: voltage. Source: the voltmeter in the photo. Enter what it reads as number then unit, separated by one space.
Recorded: 5 V
